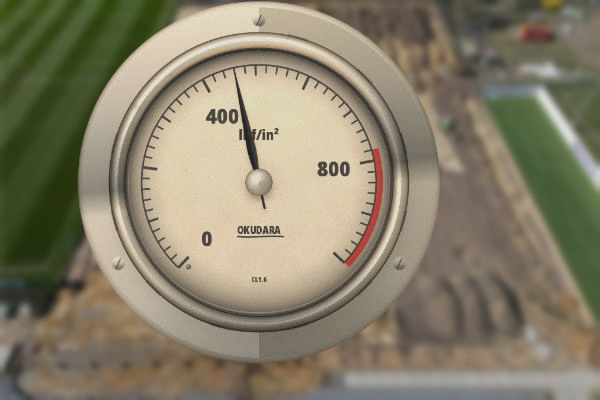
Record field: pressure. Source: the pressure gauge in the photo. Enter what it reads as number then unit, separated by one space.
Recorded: 460 psi
